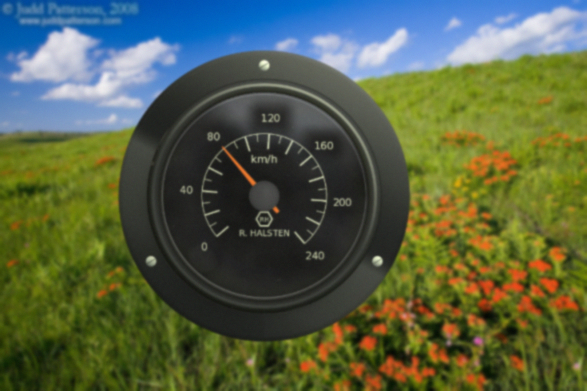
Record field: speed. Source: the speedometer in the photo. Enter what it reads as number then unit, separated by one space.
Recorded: 80 km/h
